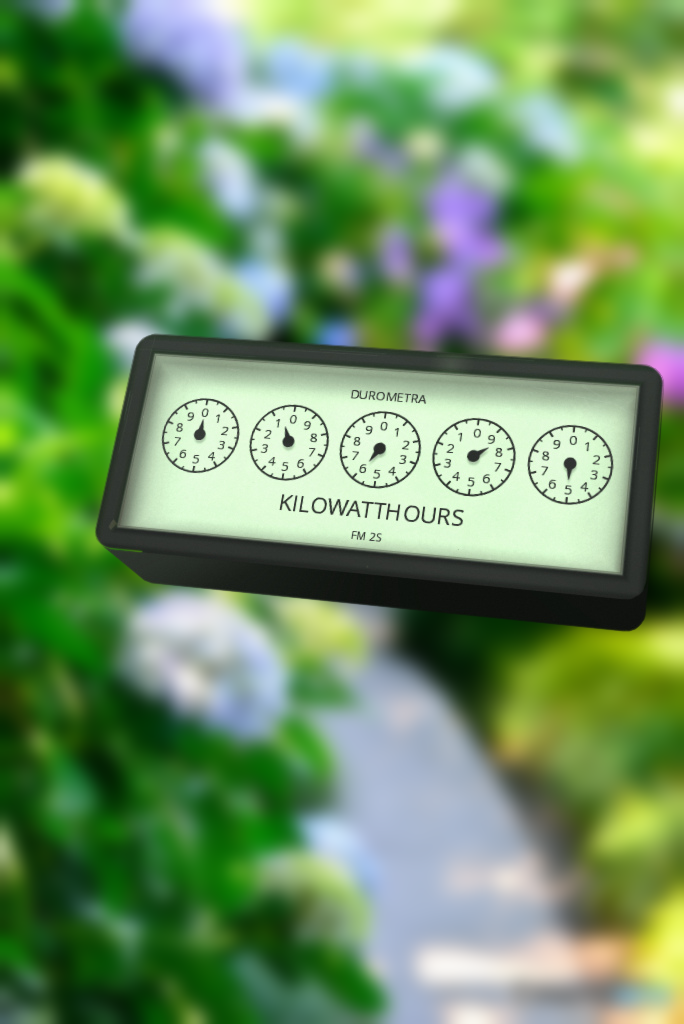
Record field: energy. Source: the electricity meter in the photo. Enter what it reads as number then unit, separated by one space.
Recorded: 585 kWh
